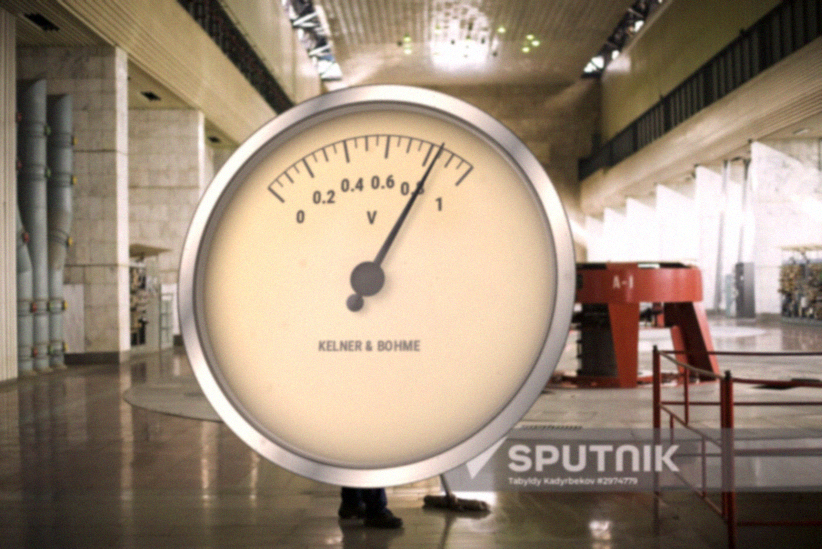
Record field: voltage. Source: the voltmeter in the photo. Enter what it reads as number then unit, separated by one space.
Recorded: 0.85 V
